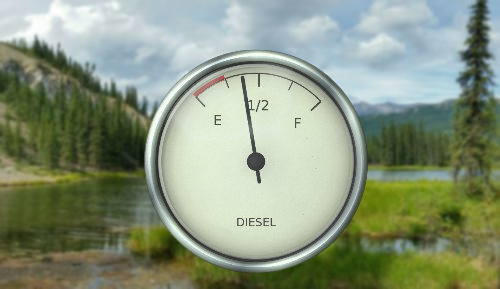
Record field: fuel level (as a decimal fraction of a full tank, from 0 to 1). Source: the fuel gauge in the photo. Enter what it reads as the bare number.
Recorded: 0.375
